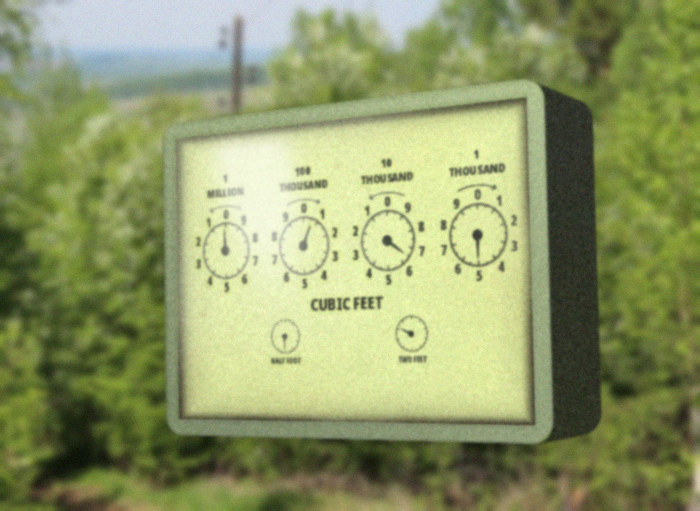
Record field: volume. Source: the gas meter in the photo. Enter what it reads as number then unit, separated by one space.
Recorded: 6500 ft³
